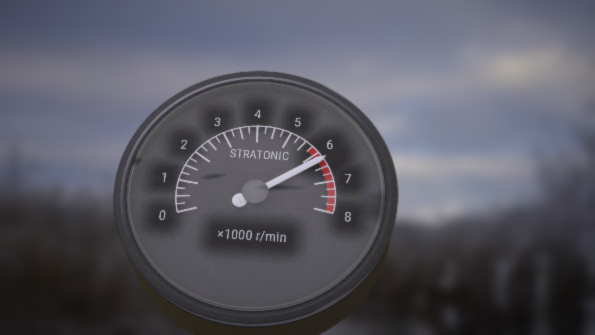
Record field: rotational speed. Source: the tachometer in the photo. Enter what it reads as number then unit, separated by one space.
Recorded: 6250 rpm
